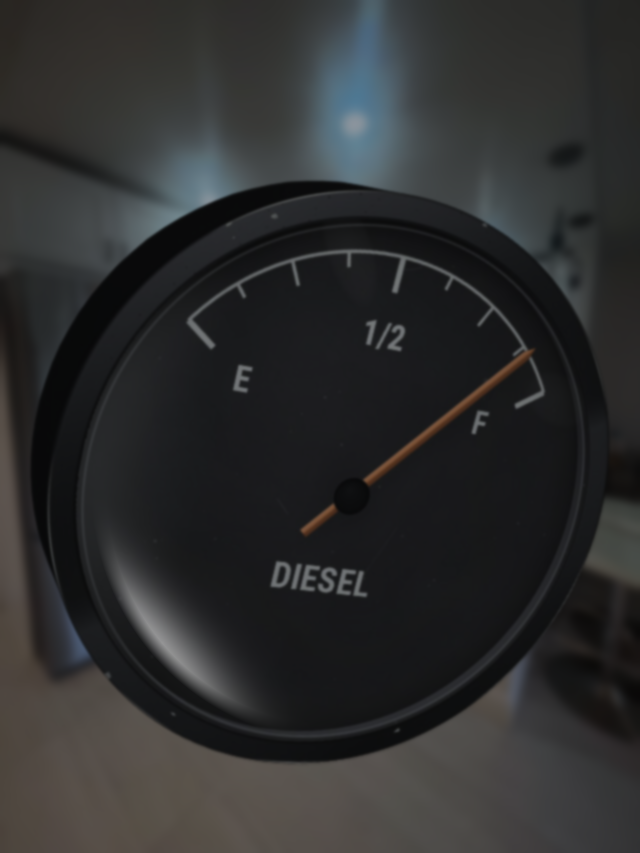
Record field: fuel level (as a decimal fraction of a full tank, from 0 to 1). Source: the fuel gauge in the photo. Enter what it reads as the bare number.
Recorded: 0.875
